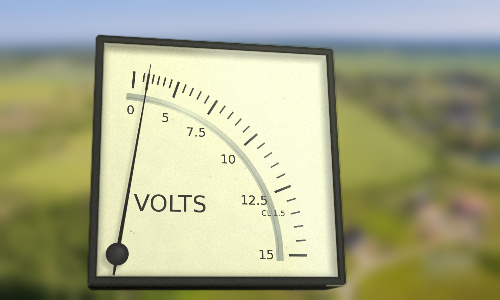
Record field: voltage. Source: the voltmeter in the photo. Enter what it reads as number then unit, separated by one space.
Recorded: 2.5 V
